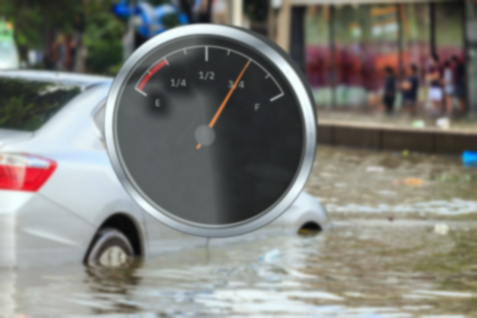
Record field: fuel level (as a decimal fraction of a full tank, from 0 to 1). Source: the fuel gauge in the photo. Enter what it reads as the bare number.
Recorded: 0.75
